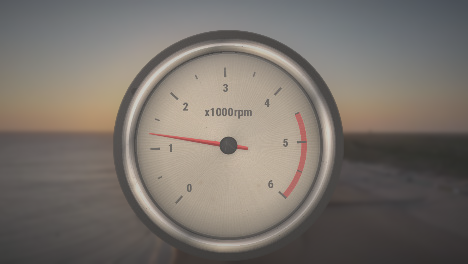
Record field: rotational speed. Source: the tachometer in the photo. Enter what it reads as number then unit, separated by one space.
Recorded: 1250 rpm
